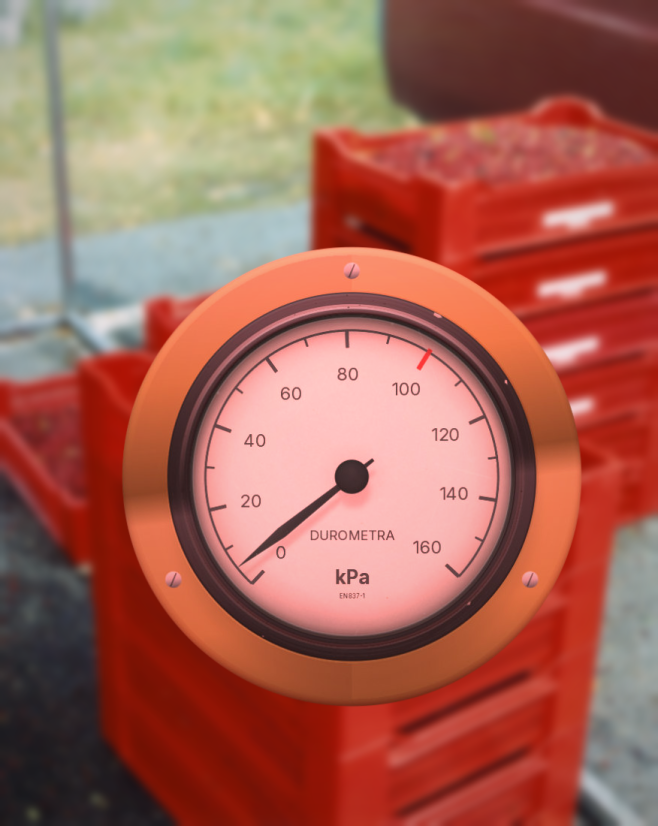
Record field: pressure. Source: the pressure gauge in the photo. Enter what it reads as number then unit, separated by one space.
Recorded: 5 kPa
